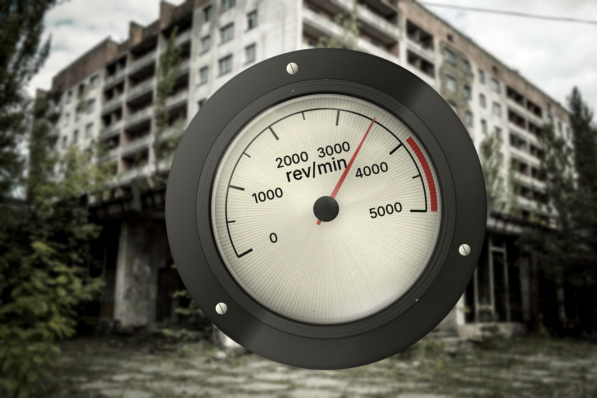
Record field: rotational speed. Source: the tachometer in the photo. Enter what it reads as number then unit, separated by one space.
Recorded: 3500 rpm
